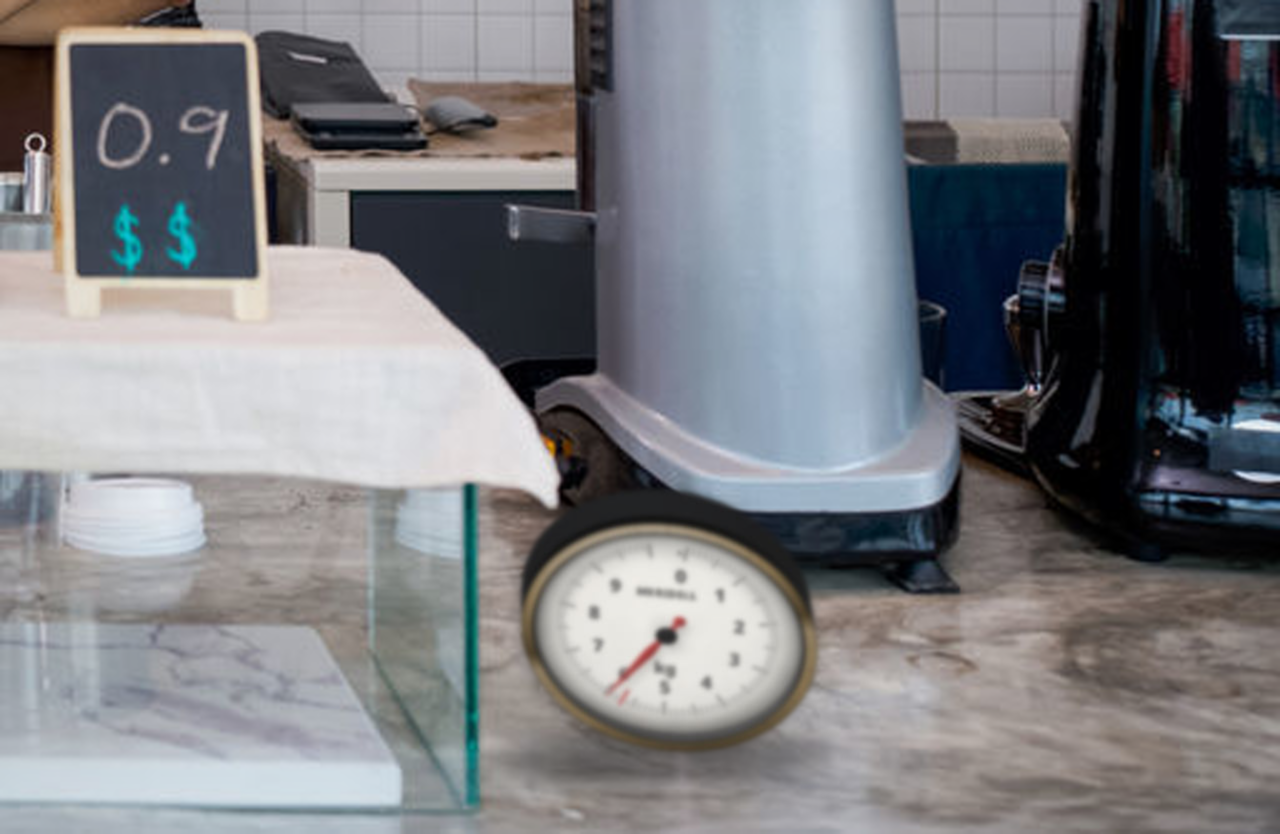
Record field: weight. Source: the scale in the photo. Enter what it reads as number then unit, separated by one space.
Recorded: 6 kg
